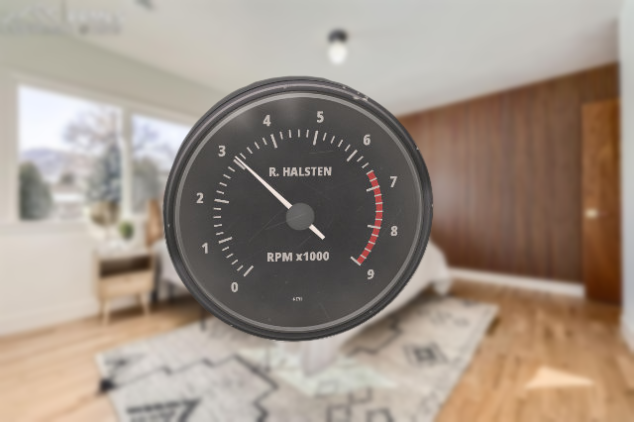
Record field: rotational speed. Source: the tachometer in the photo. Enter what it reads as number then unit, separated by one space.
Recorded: 3100 rpm
